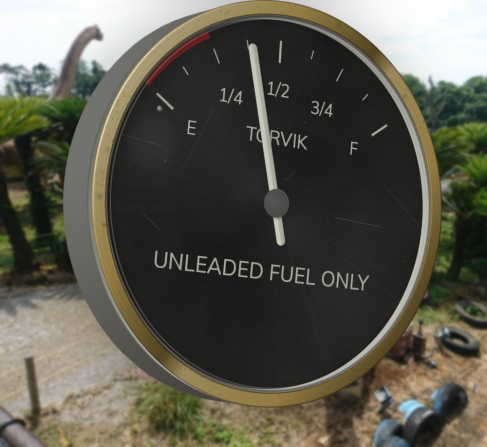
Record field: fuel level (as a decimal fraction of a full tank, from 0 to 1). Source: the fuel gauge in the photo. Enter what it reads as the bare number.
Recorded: 0.375
